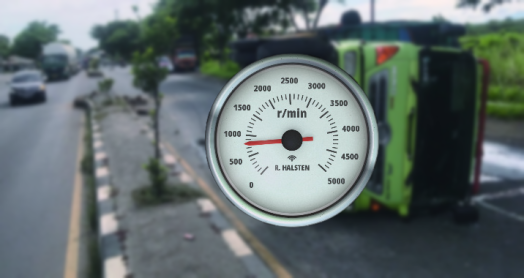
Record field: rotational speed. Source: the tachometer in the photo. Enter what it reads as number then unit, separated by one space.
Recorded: 800 rpm
